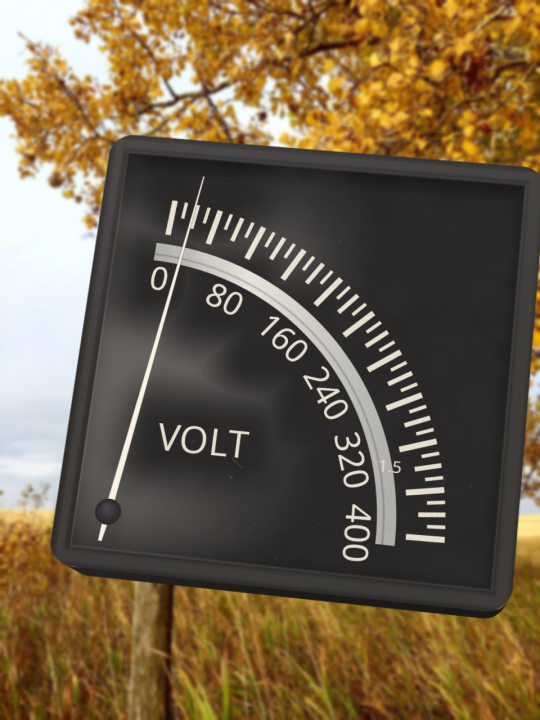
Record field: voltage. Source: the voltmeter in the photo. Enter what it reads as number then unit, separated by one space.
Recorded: 20 V
